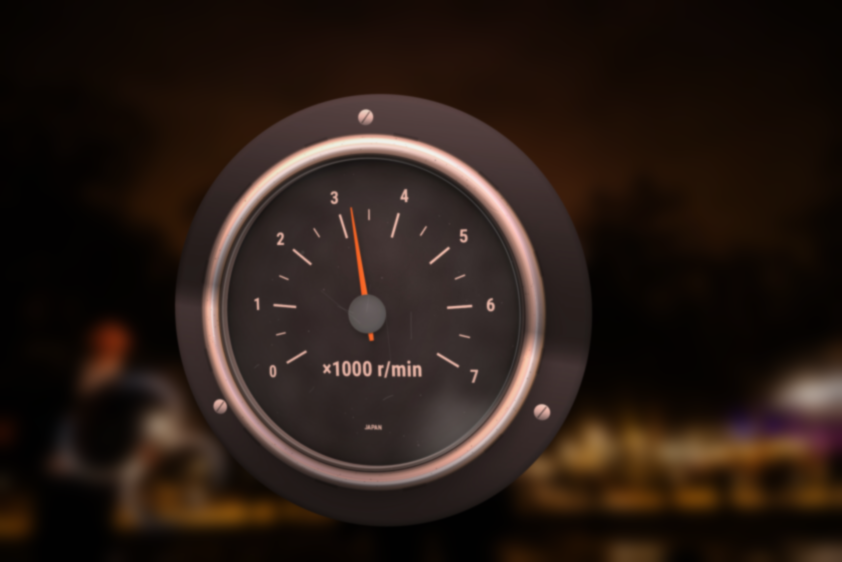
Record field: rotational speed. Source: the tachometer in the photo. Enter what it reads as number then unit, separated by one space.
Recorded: 3250 rpm
